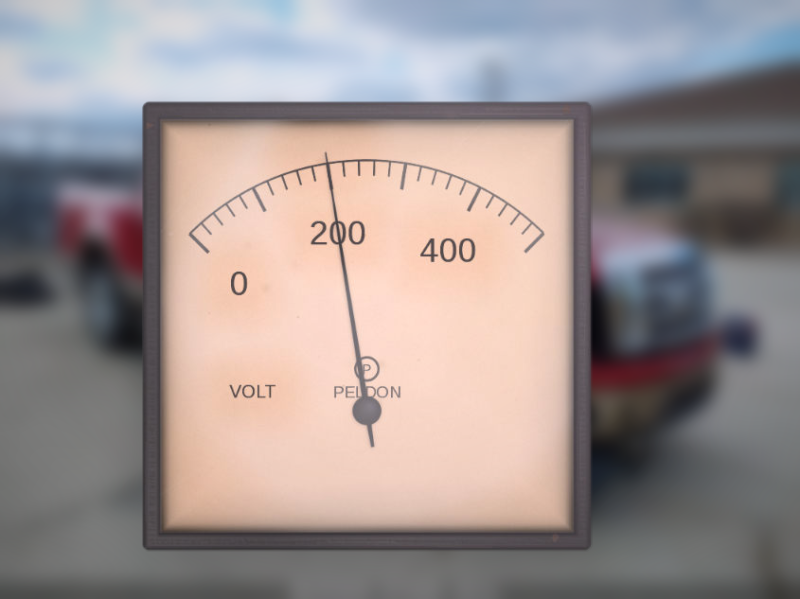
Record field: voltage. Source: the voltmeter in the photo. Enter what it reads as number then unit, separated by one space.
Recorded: 200 V
